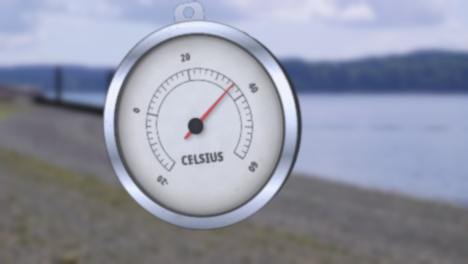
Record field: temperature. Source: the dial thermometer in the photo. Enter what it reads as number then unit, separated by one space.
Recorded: 36 °C
